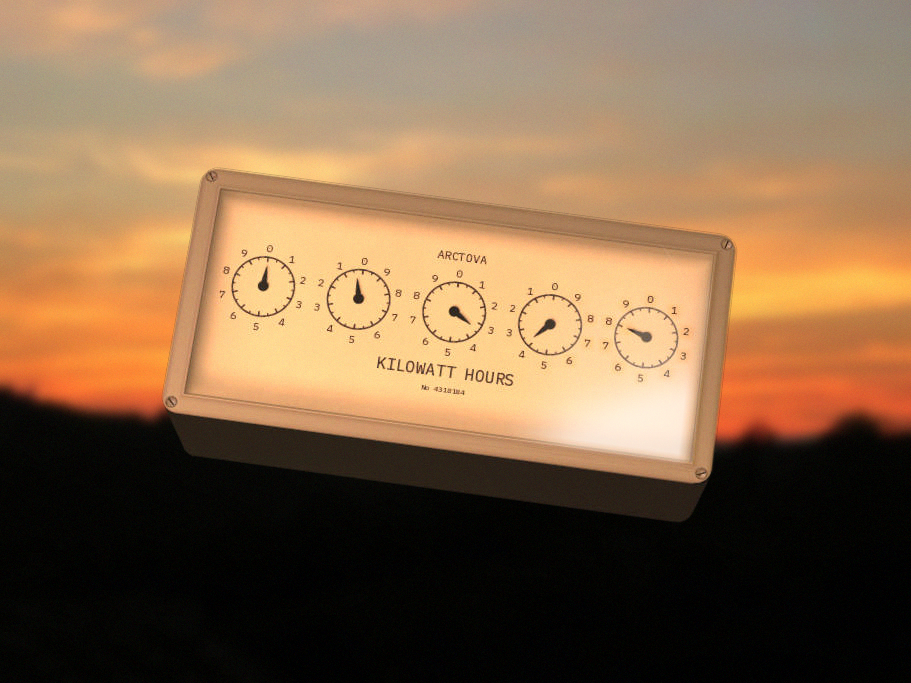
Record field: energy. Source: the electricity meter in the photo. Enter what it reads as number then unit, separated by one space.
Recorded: 338 kWh
